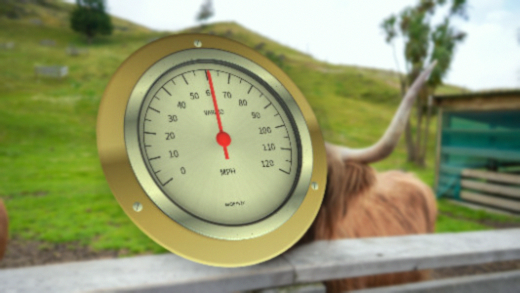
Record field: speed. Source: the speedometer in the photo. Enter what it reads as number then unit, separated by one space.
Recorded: 60 mph
